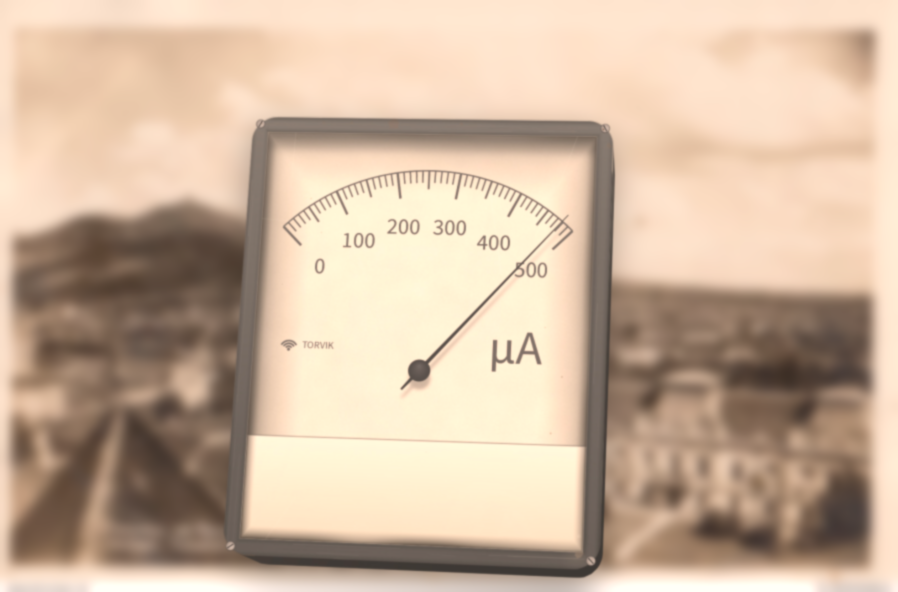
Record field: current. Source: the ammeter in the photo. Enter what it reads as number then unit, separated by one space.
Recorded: 480 µA
